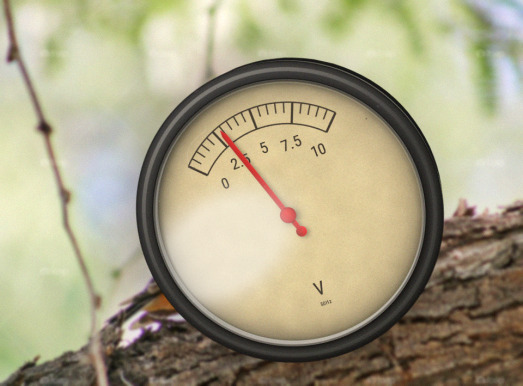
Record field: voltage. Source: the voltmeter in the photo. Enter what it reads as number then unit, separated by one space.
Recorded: 3 V
